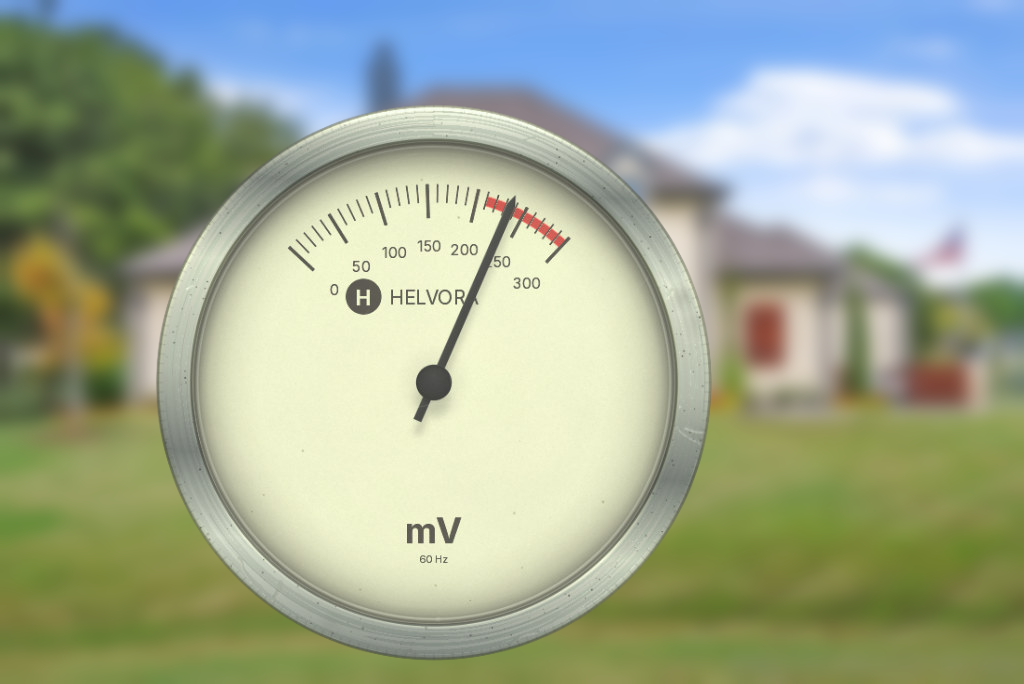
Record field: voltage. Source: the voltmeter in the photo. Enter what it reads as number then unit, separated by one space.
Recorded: 235 mV
